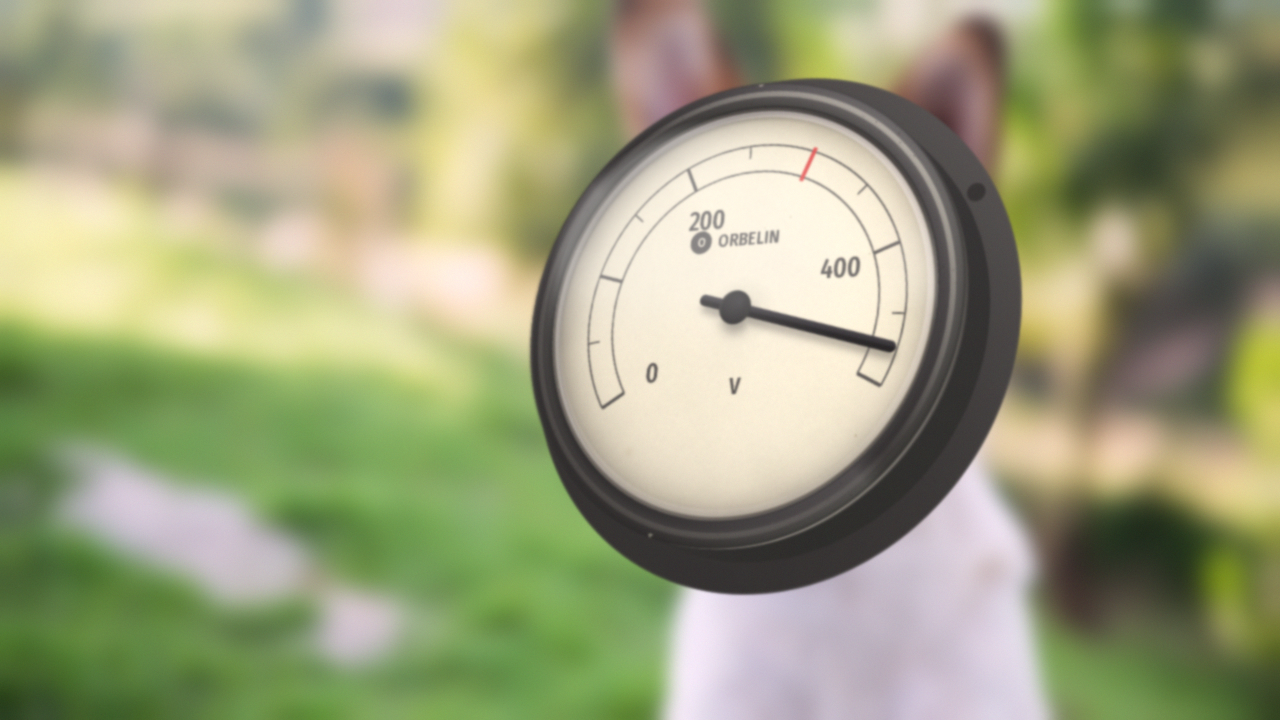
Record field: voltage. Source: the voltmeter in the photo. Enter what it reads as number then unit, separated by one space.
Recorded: 475 V
